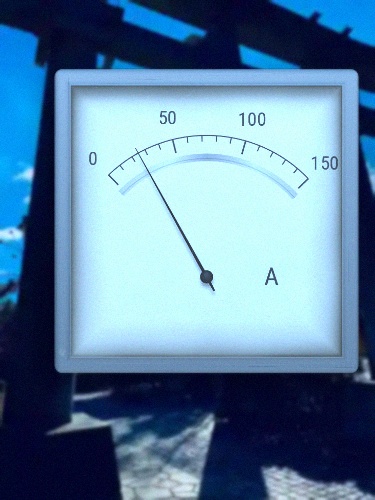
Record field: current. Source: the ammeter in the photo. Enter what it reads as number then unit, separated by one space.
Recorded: 25 A
